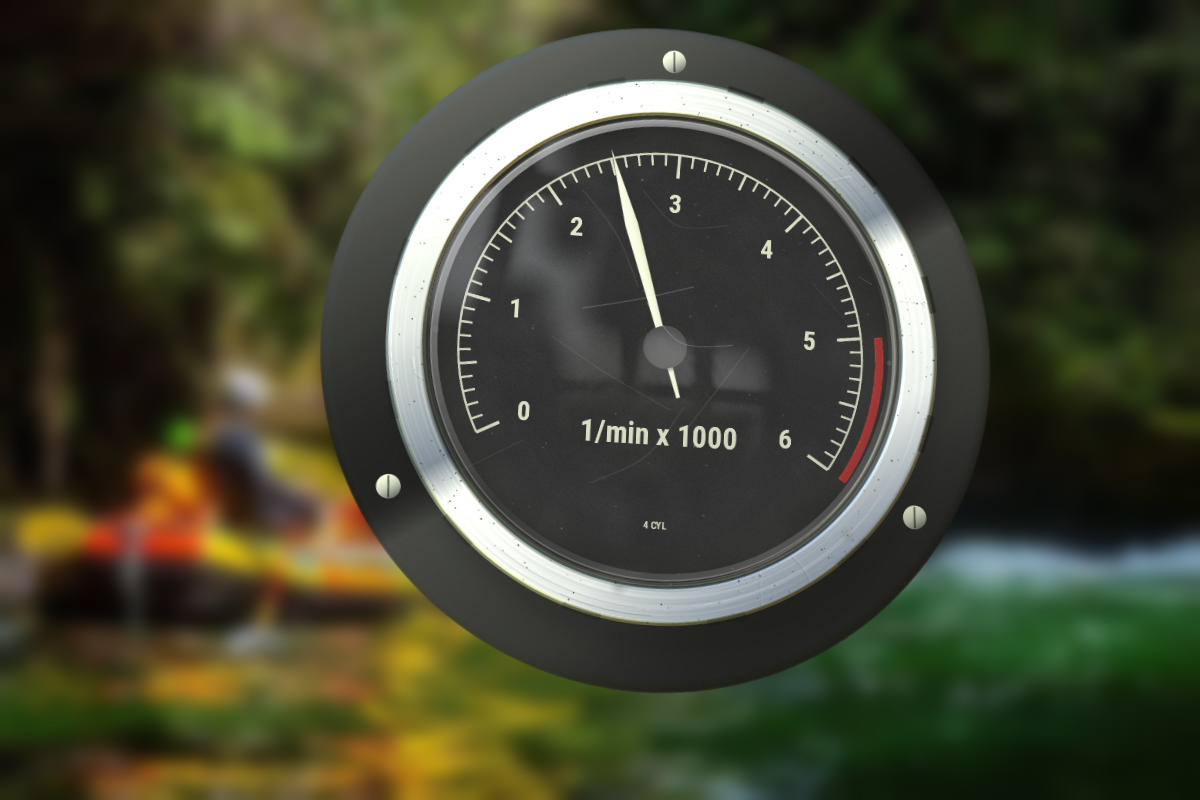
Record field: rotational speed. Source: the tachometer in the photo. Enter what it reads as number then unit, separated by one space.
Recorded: 2500 rpm
